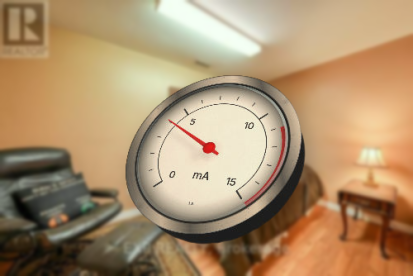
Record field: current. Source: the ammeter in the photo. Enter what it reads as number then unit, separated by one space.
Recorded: 4 mA
